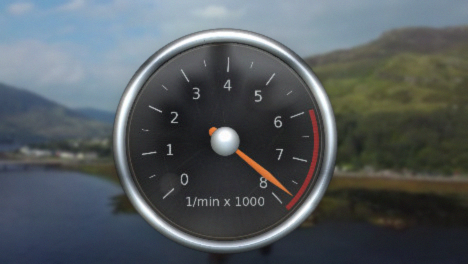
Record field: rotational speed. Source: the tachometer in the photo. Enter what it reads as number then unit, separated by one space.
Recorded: 7750 rpm
